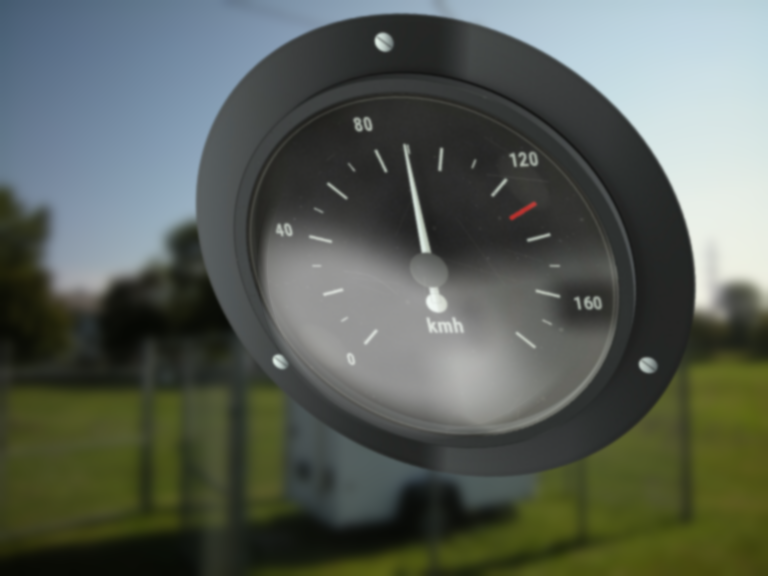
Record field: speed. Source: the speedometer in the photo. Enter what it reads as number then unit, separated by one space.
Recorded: 90 km/h
